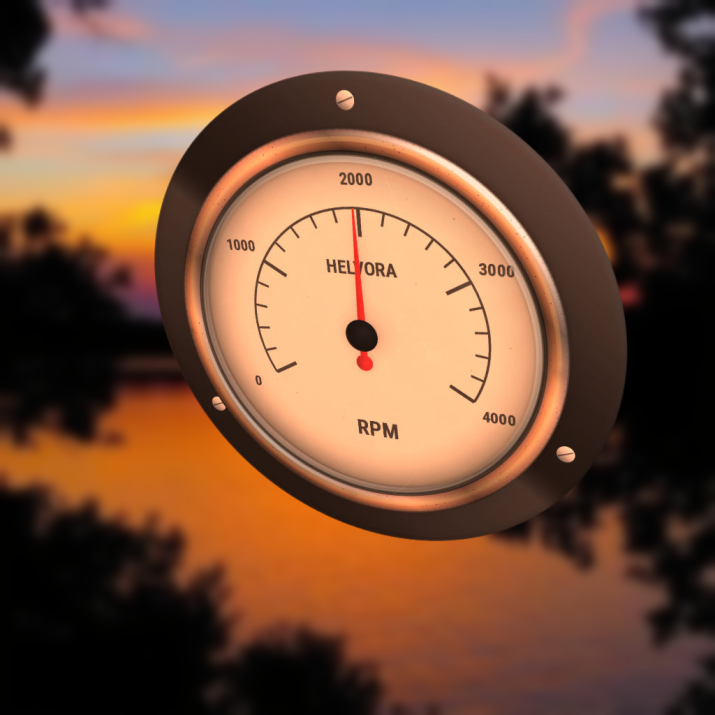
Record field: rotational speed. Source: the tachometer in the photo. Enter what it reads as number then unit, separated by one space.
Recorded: 2000 rpm
